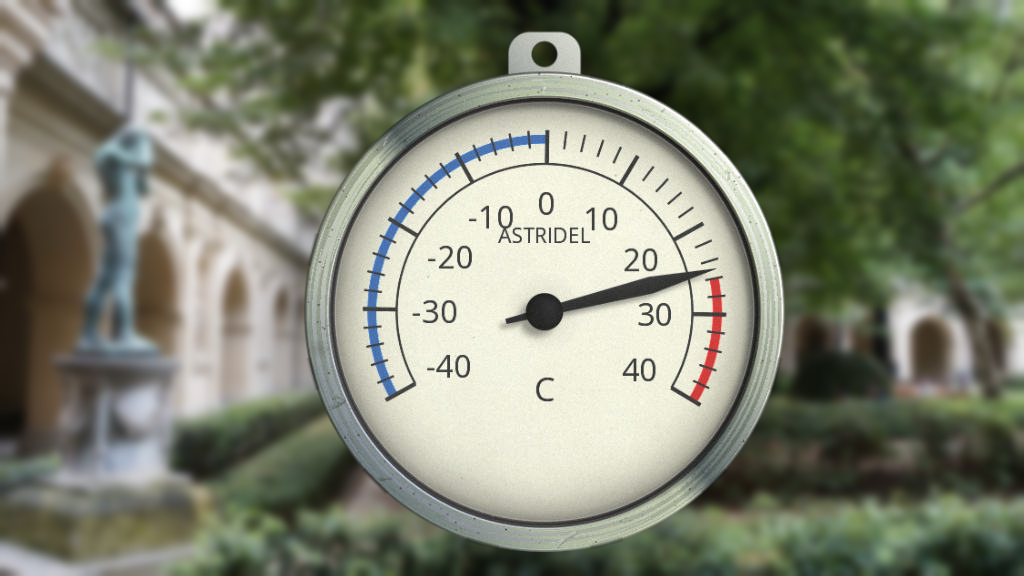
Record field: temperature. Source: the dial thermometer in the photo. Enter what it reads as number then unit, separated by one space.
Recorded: 25 °C
